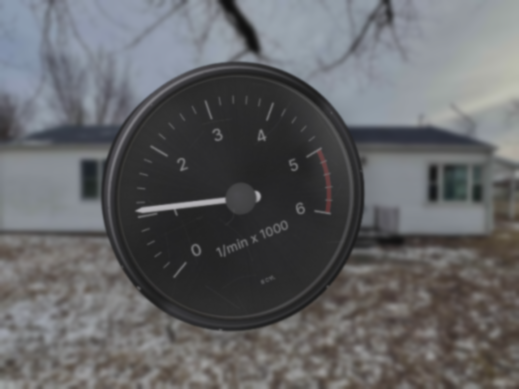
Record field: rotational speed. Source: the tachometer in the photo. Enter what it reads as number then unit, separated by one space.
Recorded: 1100 rpm
